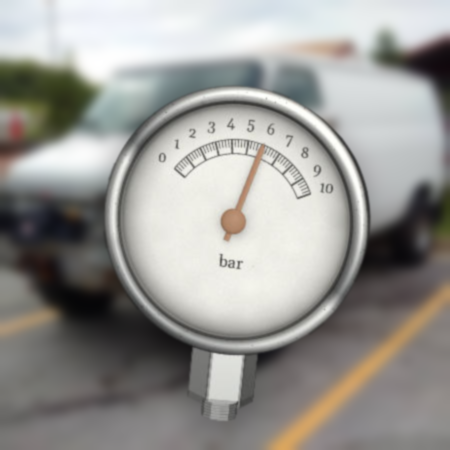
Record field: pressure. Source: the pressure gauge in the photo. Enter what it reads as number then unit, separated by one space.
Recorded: 6 bar
